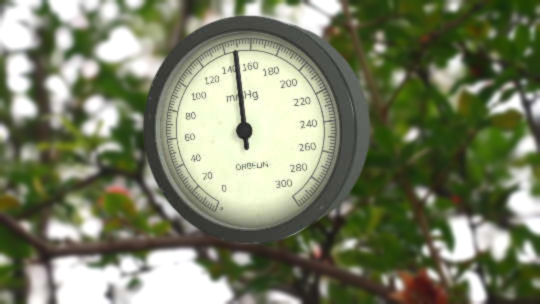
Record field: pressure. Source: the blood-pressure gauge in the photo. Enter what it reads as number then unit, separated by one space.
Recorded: 150 mmHg
